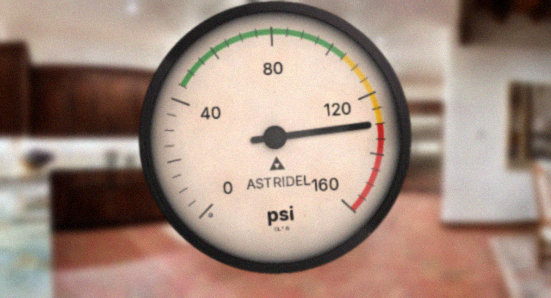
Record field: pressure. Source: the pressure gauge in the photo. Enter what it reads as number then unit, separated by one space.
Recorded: 130 psi
